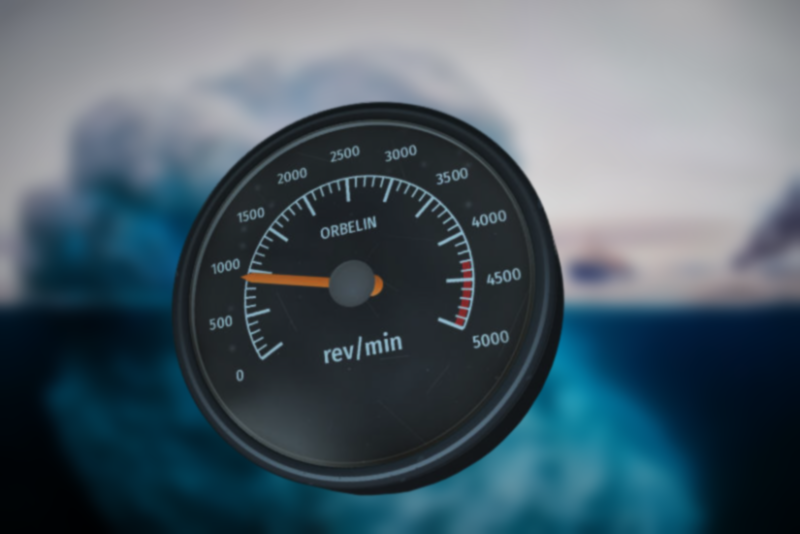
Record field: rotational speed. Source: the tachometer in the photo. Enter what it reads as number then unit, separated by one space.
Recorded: 900 rpm
